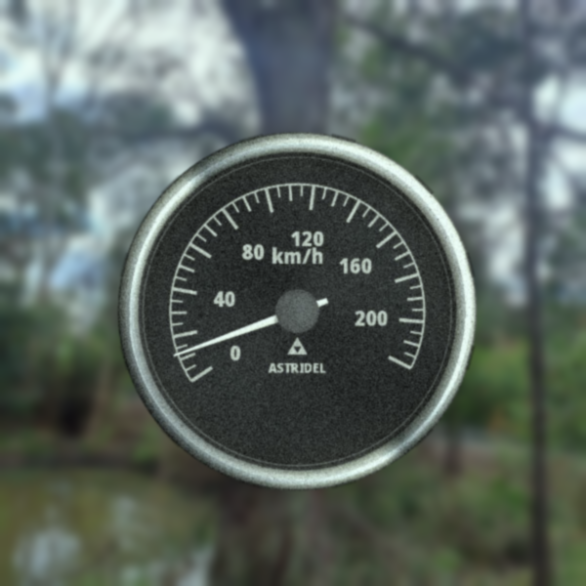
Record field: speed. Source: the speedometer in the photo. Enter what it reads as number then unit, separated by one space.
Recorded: 12.5 km/h
